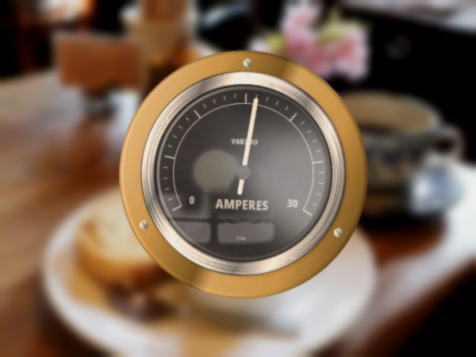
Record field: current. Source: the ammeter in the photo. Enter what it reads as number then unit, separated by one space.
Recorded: 16 A
